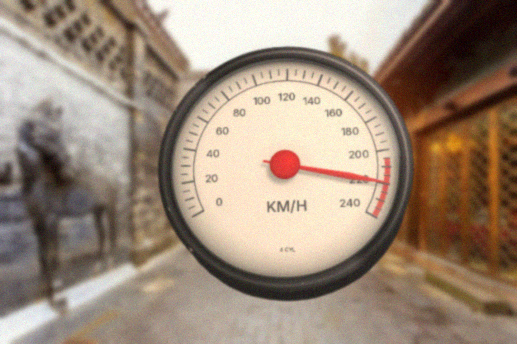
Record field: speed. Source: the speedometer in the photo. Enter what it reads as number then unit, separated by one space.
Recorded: 220 km/h
